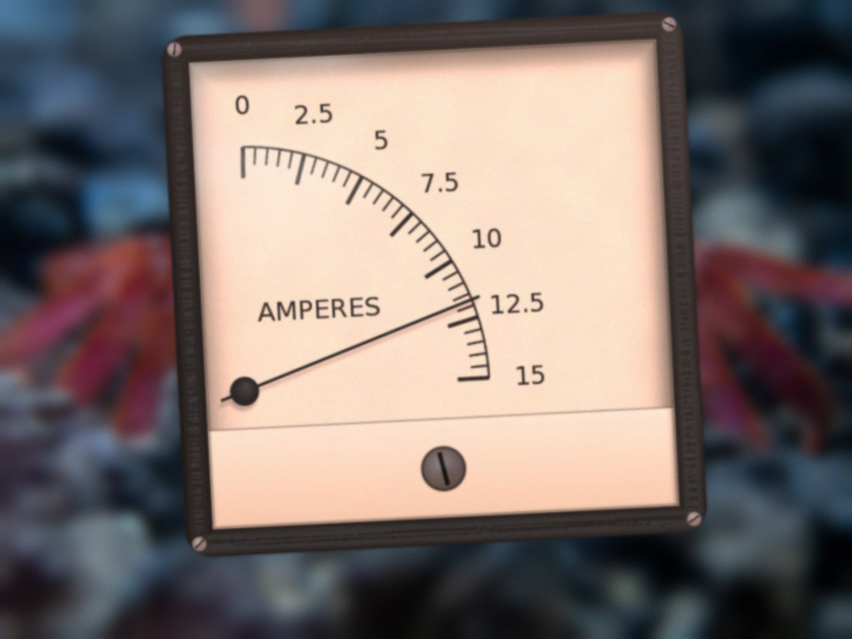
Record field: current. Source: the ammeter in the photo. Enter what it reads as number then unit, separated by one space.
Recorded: 11.75 A
